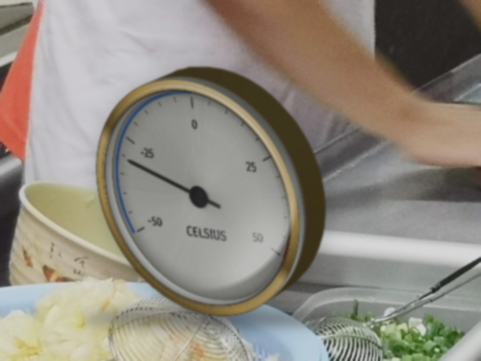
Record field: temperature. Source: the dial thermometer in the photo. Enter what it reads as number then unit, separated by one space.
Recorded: -30 °C
